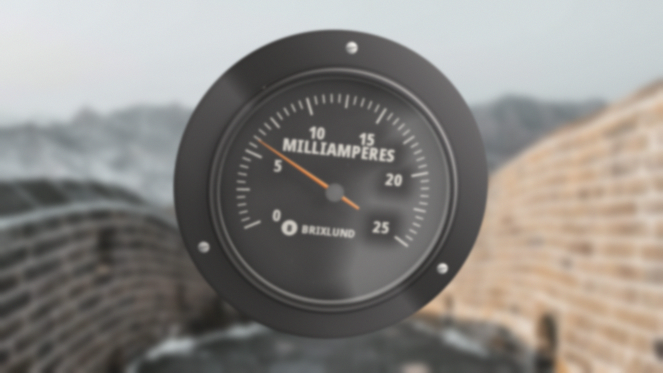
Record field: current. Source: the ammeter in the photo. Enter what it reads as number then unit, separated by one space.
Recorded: 6 mA
